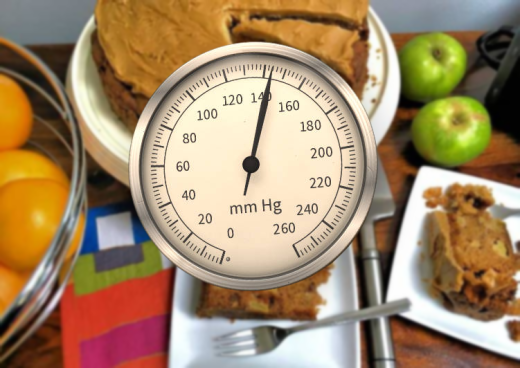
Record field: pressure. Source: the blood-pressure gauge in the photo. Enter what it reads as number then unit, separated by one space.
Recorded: 144 mmHg
